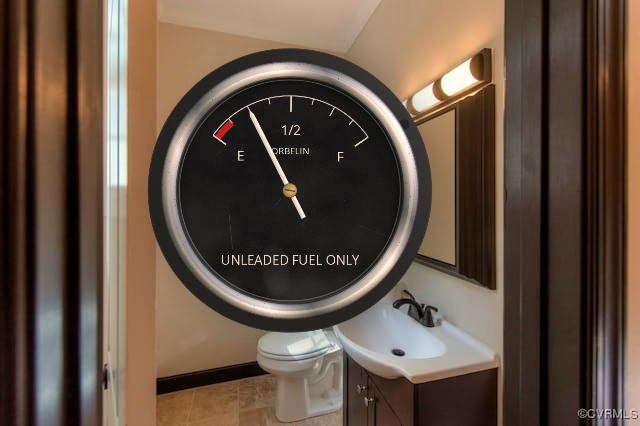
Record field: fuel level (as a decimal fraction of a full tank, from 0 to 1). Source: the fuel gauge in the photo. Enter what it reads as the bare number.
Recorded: 0.25
